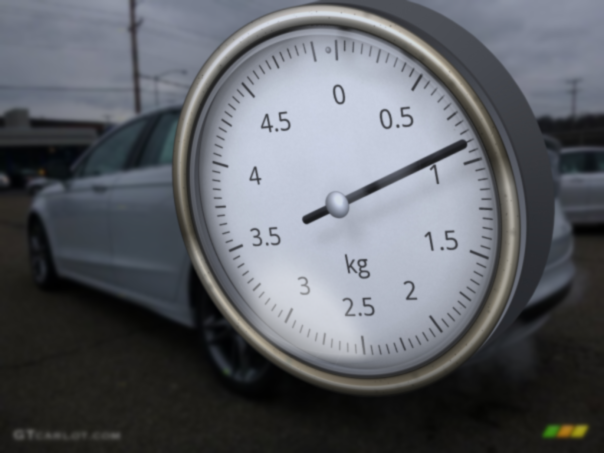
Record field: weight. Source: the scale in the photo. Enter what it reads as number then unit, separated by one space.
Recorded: 0.9 kg
